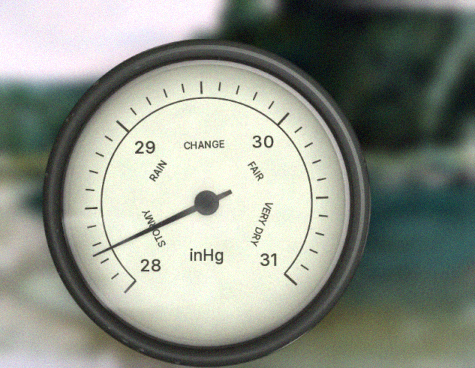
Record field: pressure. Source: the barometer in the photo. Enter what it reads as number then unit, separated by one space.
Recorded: 28.25 inHg
